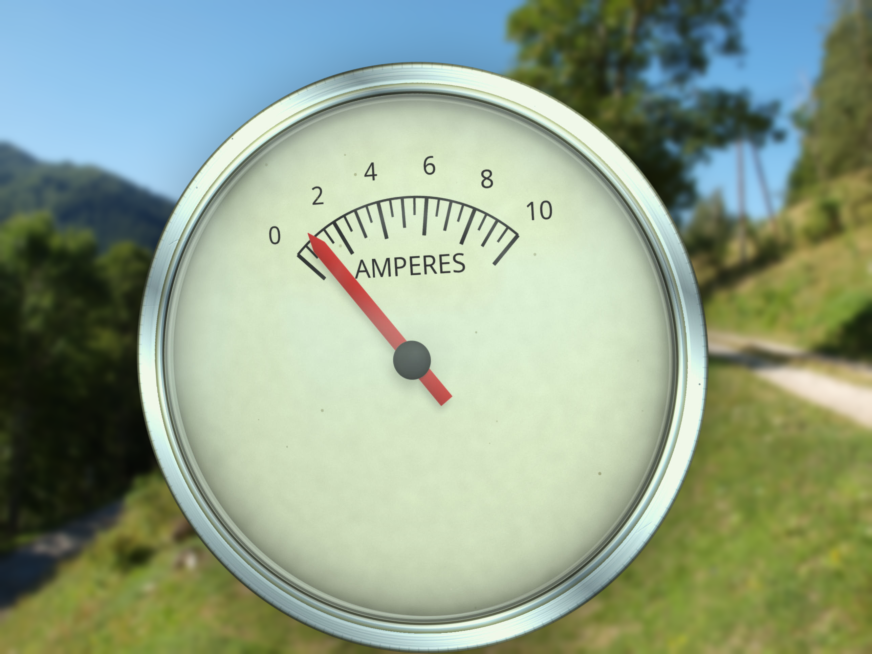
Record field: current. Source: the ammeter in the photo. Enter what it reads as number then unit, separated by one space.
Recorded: 1 A
